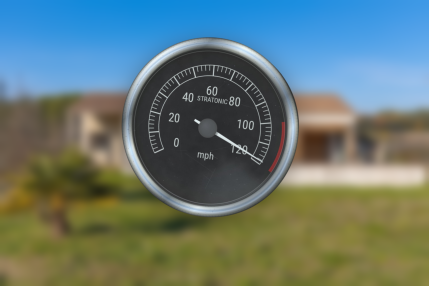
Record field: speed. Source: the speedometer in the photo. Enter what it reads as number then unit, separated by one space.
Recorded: 118 mph
